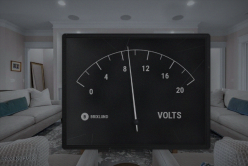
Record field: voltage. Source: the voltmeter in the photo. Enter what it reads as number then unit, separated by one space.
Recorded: 9 V
